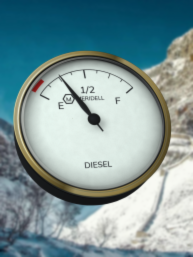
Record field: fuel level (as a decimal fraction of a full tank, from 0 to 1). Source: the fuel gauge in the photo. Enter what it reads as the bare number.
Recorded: 0.25
